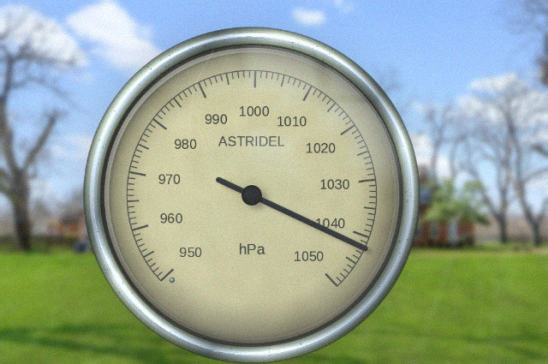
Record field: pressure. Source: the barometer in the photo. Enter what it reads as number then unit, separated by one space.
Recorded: 1042 hPa
